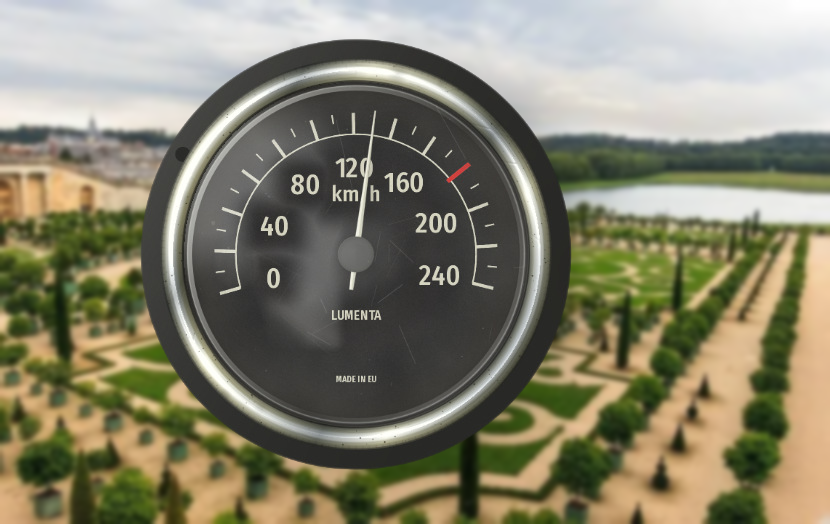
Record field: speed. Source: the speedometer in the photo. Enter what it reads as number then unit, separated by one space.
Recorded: 130 km/h
